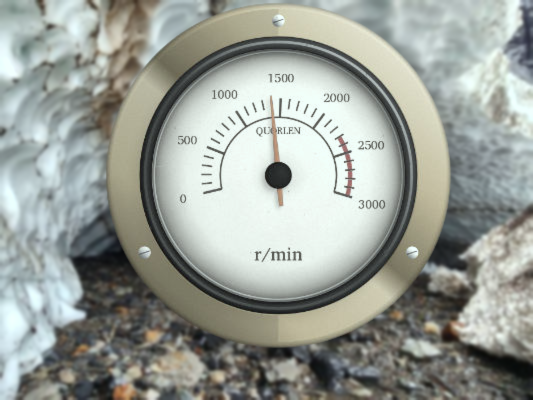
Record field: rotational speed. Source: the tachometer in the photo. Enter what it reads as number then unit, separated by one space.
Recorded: 1400 rpm
